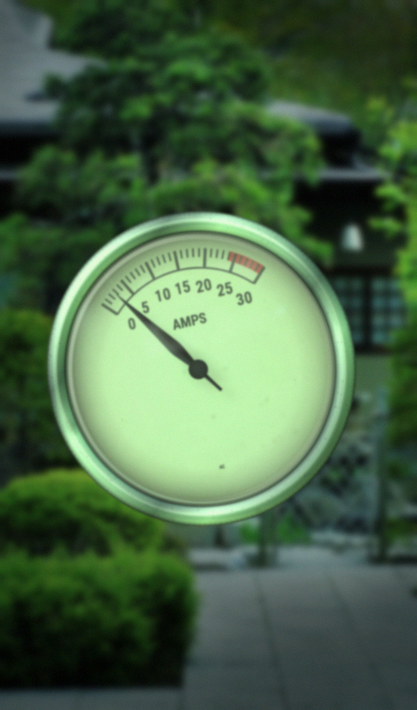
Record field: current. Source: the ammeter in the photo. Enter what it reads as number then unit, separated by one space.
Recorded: 3 A
